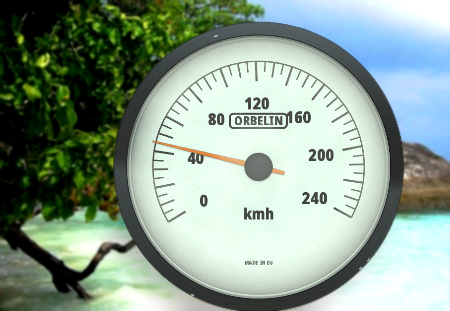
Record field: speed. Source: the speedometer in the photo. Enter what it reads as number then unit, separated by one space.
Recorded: 45 km/h
